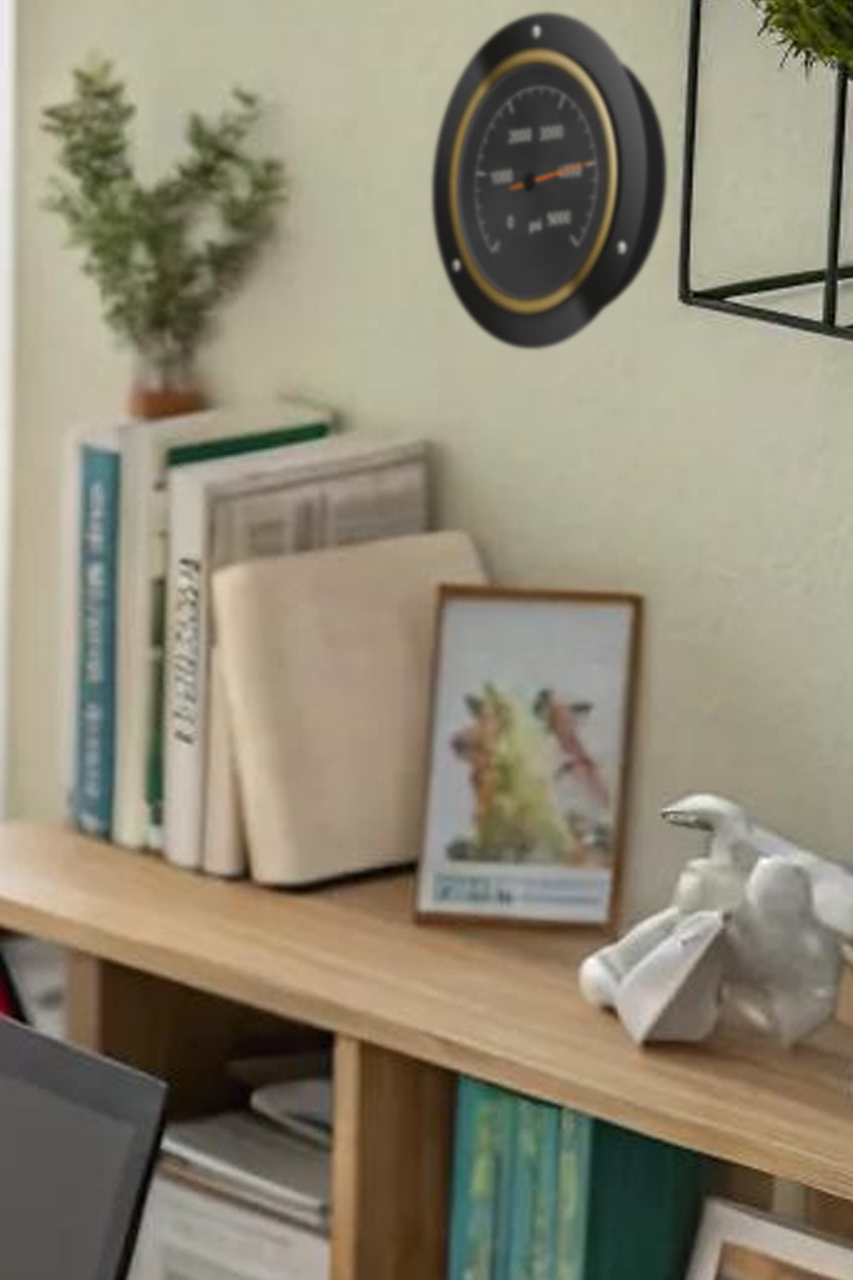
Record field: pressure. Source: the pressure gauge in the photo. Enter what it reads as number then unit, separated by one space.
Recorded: 4000 psi
